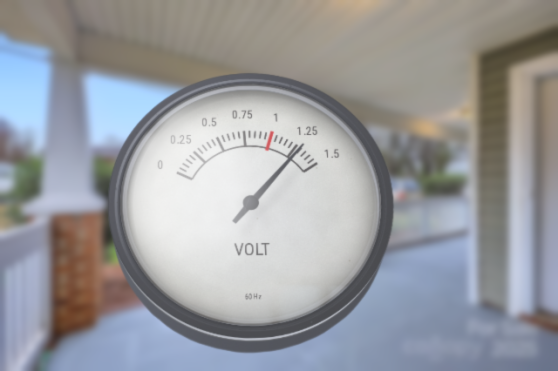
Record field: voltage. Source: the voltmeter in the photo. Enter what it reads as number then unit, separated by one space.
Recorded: 1.3 V
